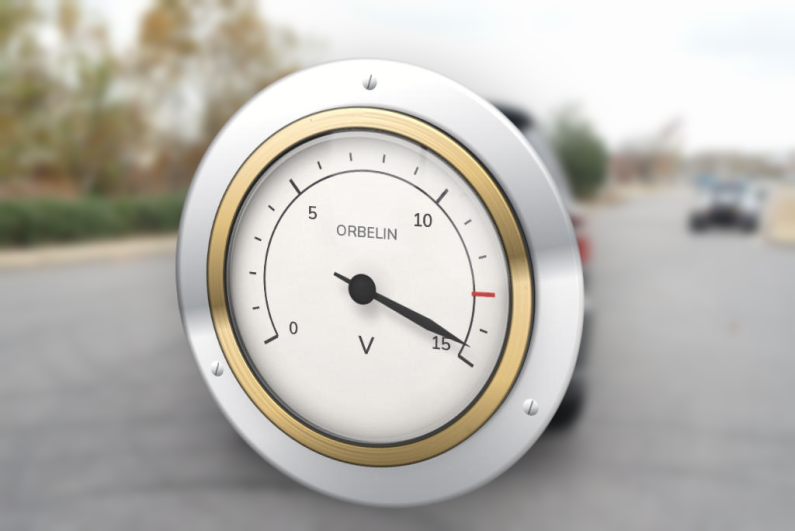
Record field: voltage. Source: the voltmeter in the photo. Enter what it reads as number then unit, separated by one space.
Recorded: 14.5 V
